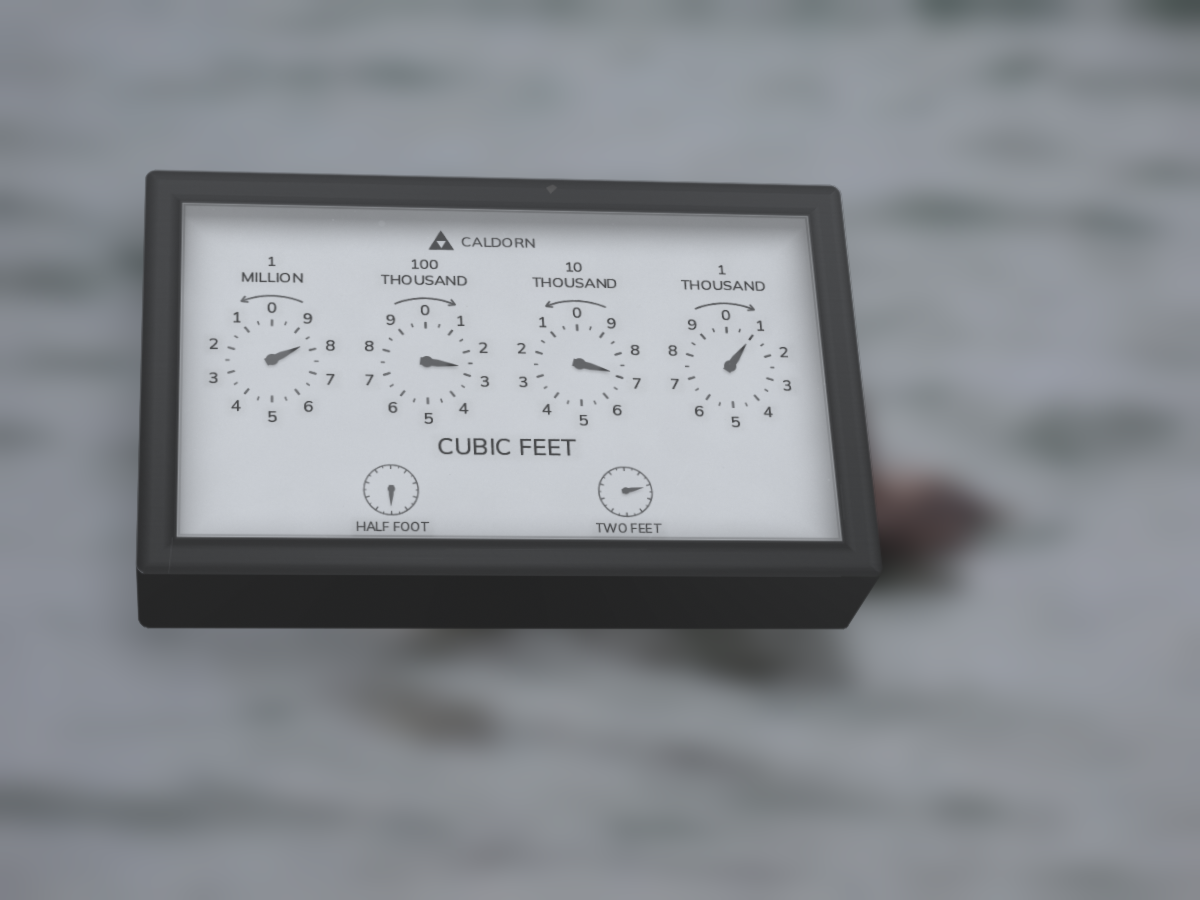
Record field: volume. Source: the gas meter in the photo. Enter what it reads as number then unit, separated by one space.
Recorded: 827100 ft³
